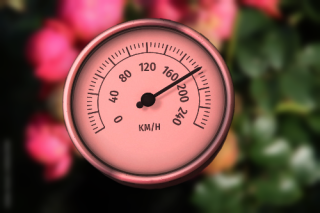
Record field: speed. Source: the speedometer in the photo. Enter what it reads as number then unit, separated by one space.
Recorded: 180 km/h
